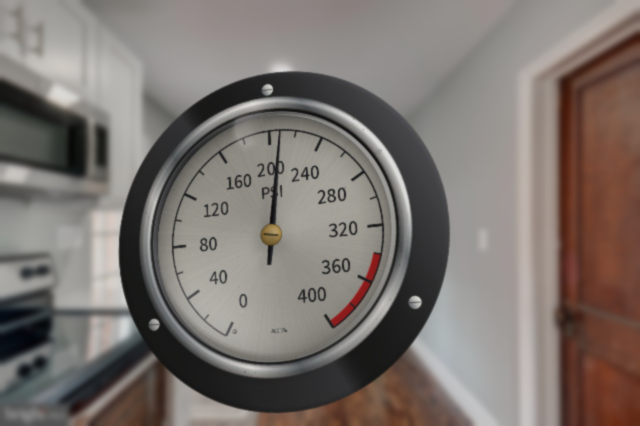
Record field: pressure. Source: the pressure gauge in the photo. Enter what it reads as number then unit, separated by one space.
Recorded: 210 psi
